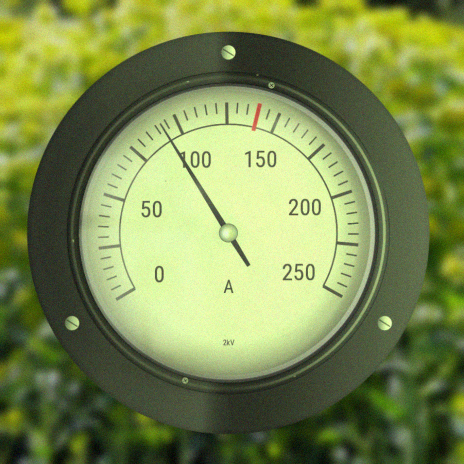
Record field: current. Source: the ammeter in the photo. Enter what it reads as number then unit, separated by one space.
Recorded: 92.5 A
